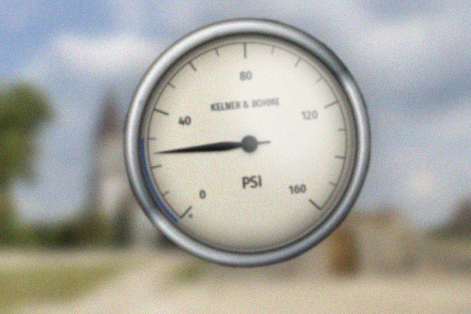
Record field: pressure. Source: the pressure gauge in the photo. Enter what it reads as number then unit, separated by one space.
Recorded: 25 psi
